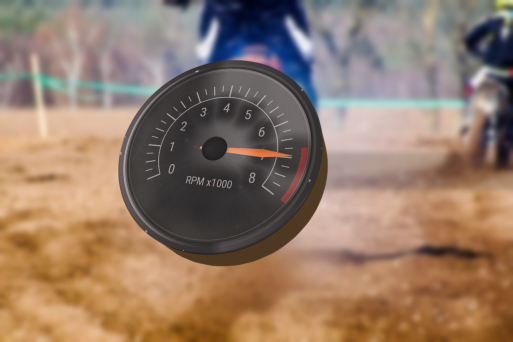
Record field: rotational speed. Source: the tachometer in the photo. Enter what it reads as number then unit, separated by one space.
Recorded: 7000 rpm
